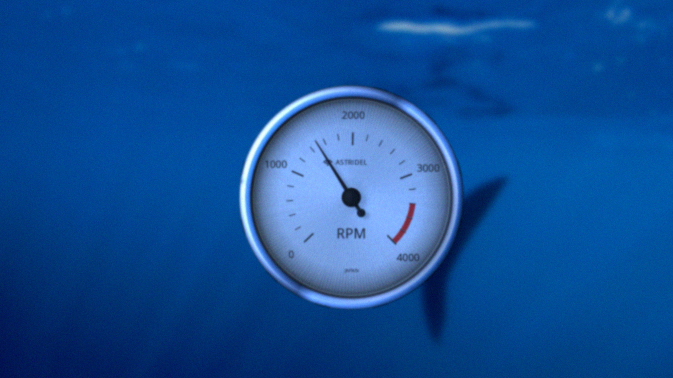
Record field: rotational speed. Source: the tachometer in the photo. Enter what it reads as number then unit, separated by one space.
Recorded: 1500 rpm
